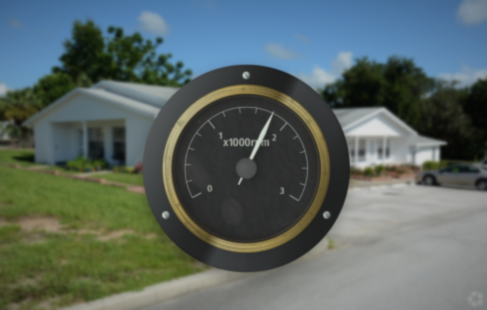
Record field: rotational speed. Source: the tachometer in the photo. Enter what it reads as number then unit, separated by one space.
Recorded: 1800 rpm
